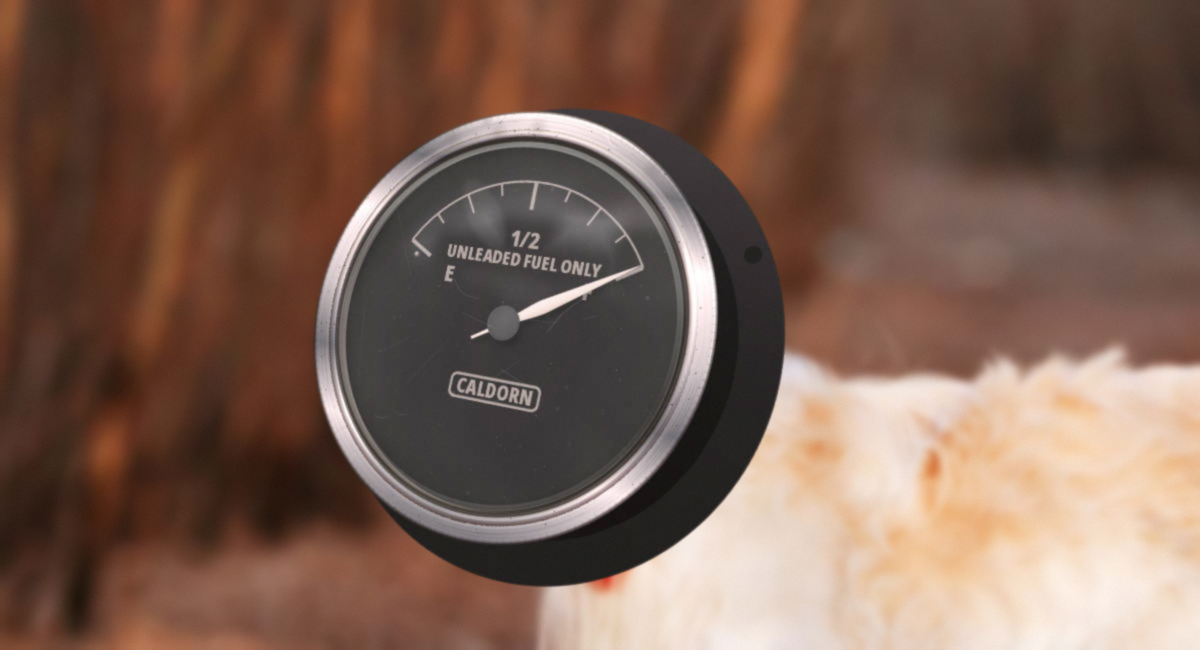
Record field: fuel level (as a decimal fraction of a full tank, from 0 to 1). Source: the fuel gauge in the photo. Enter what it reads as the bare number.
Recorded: 1
